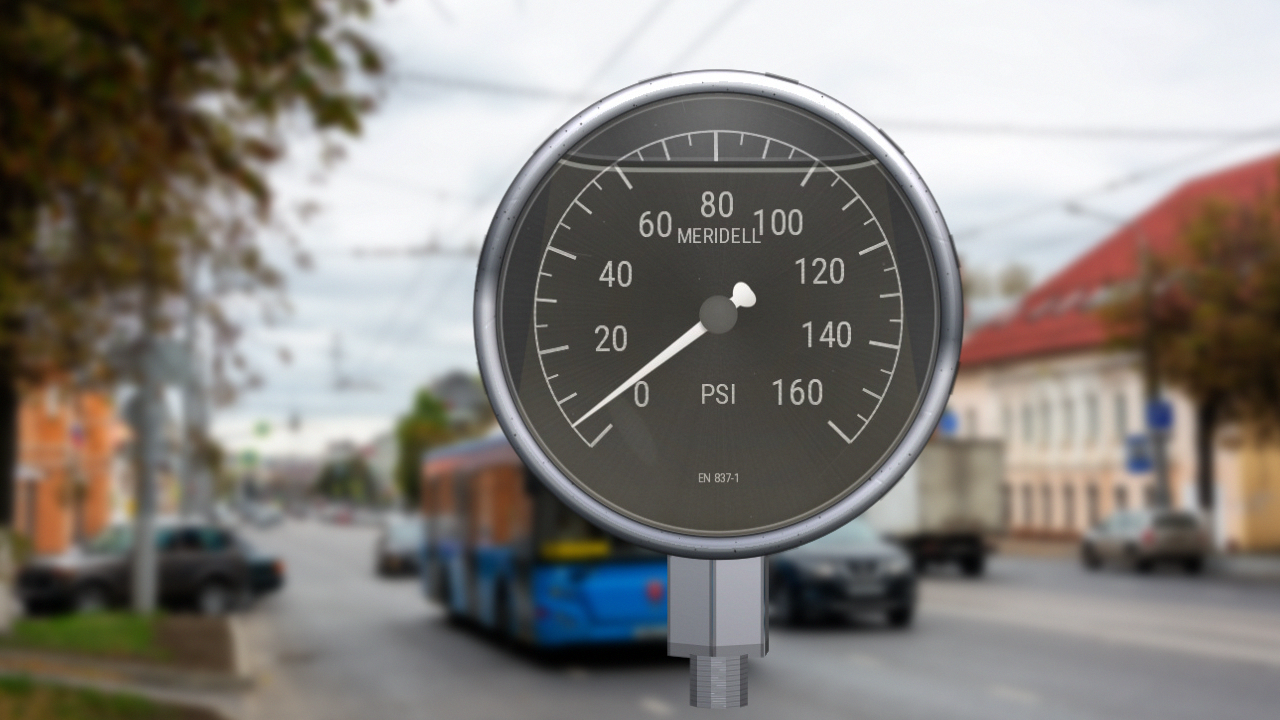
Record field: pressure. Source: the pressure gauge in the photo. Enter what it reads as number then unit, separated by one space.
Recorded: 5 psi
